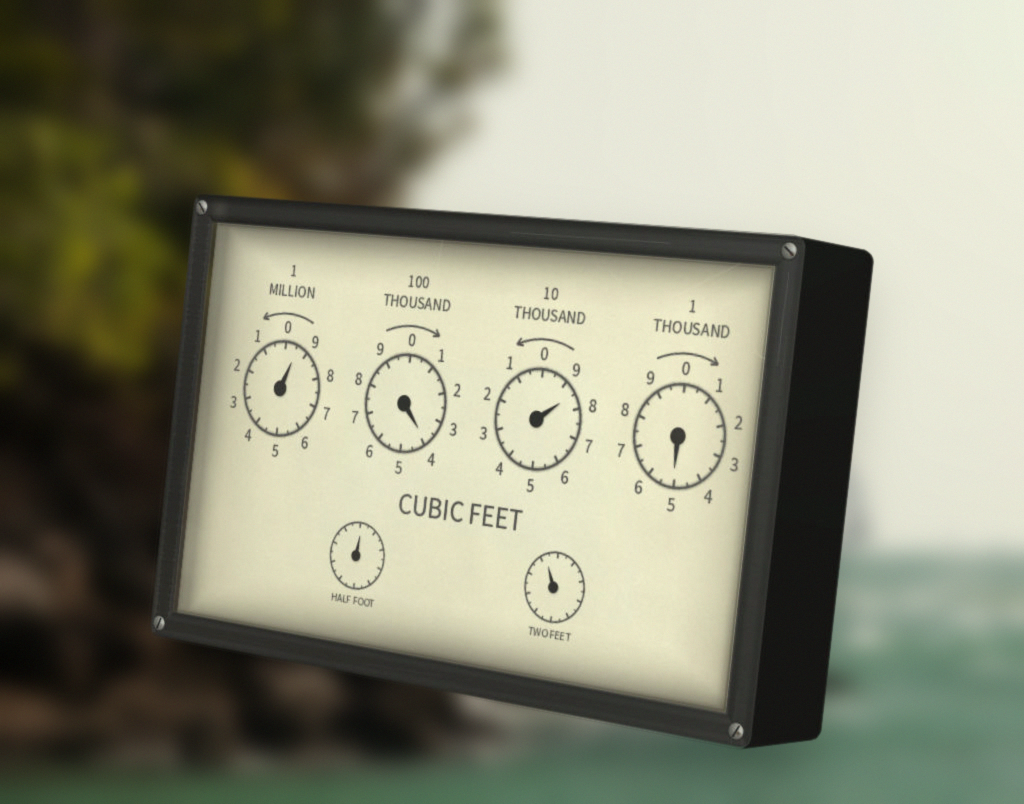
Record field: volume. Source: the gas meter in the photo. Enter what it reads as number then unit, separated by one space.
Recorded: 938500 ft³
